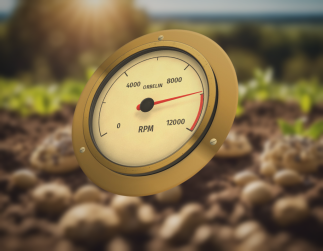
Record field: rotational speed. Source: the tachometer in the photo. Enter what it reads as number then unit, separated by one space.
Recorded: 10000 rpm
